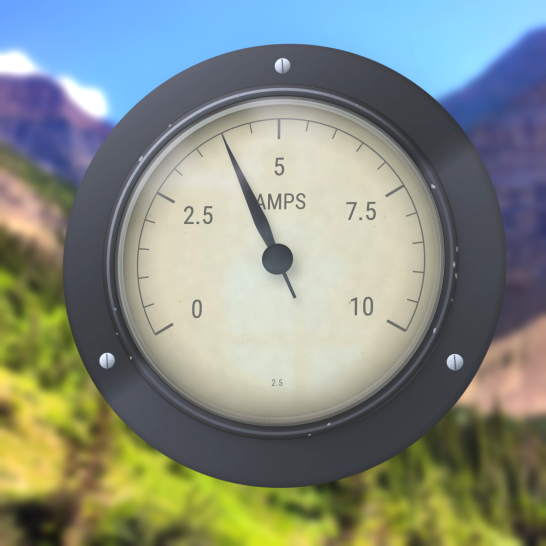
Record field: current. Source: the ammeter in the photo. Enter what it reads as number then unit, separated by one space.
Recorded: 4 A
